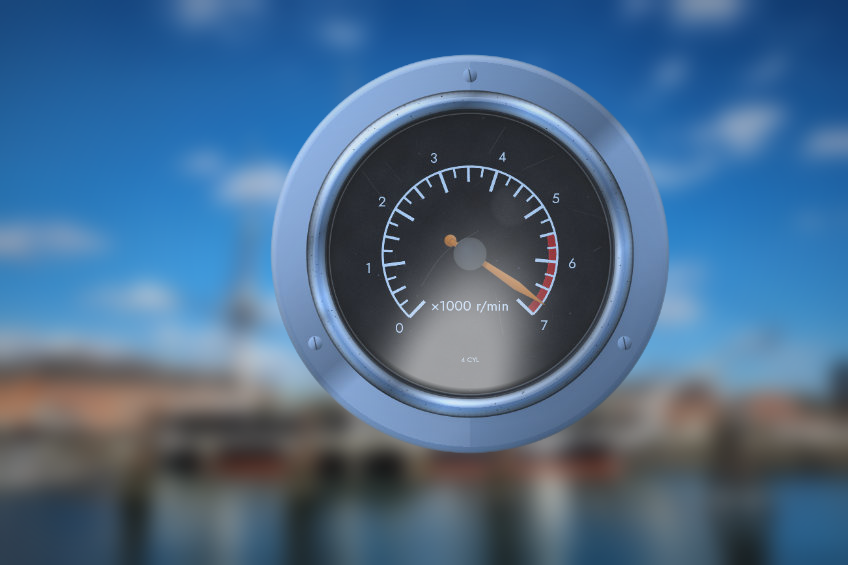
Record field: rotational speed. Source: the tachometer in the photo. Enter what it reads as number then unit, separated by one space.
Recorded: 6750 rpm
